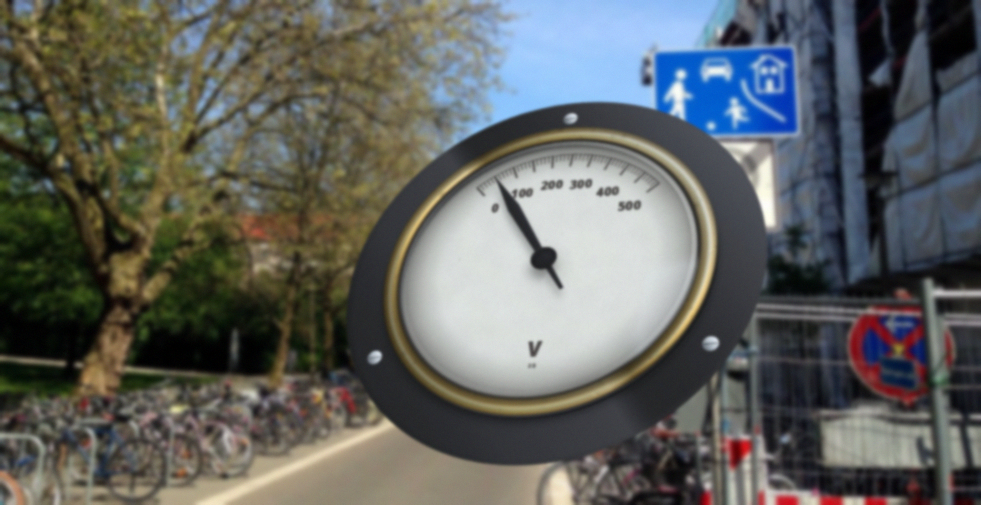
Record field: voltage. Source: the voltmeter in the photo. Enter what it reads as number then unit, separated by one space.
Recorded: 50 V
